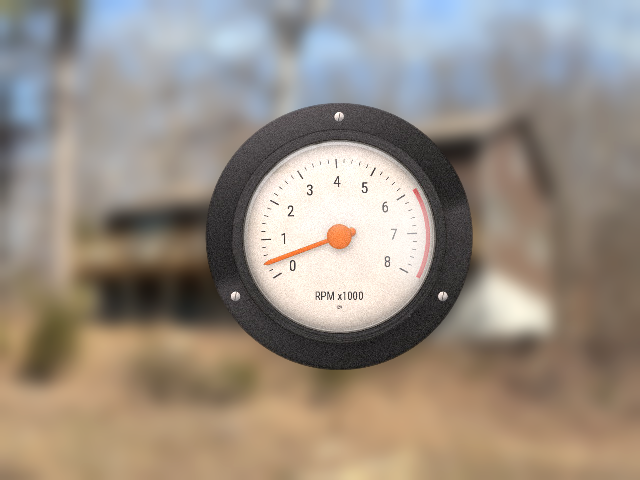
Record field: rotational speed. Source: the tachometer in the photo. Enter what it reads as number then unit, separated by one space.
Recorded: 400 rpm
